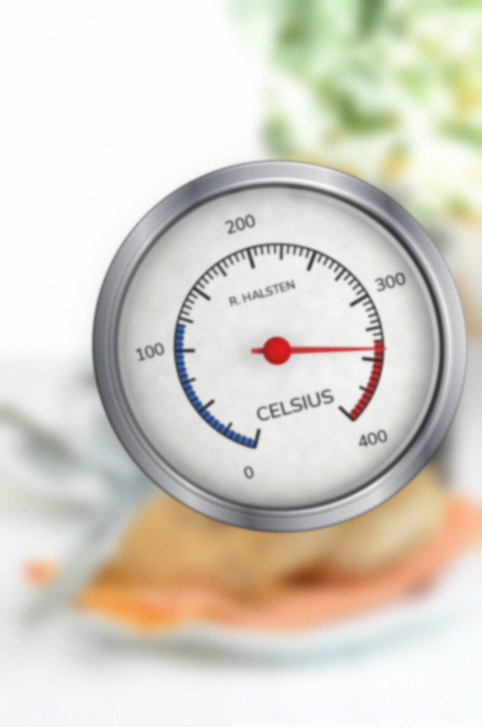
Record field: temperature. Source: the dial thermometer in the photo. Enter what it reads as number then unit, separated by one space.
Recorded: 340 °C
